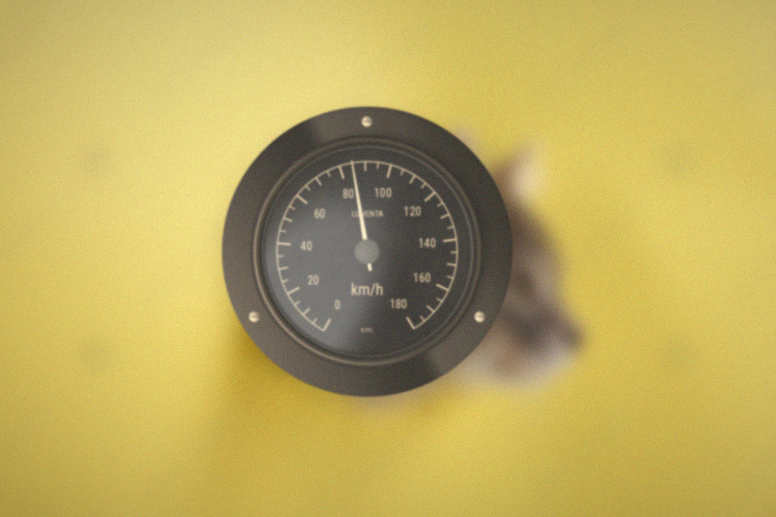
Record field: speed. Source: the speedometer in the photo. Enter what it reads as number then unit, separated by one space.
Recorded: 85 km/h
